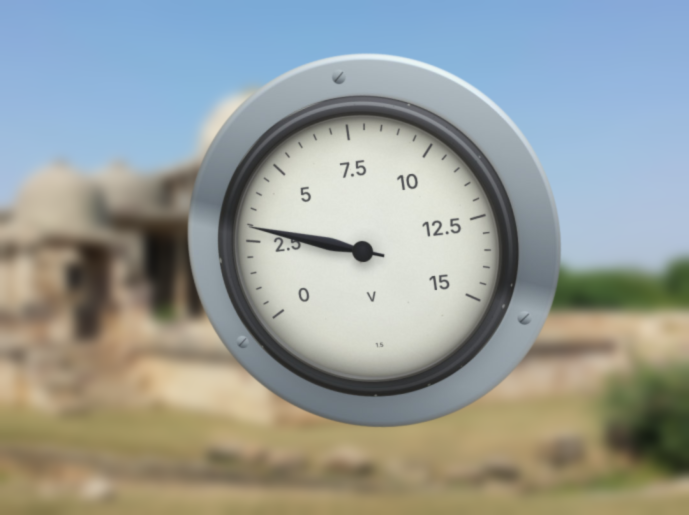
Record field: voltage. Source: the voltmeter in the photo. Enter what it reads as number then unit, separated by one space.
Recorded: 3 V
